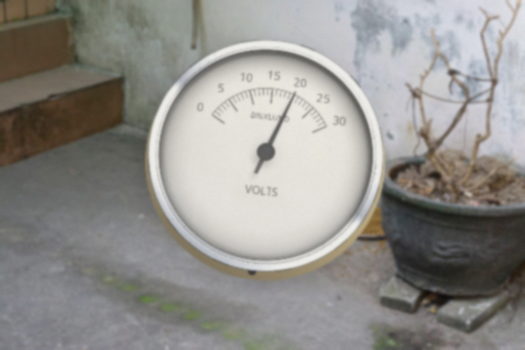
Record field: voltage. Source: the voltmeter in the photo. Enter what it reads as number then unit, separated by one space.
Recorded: 20 V
